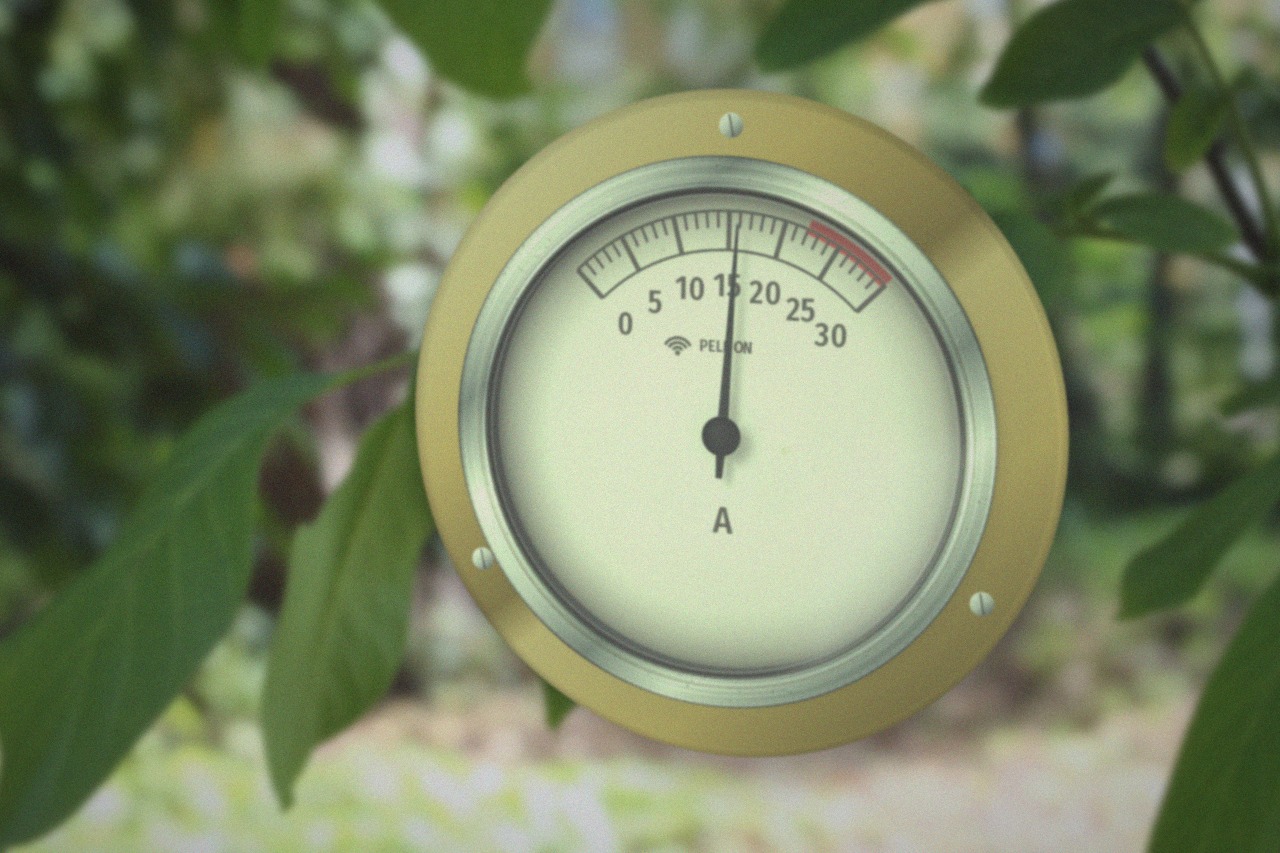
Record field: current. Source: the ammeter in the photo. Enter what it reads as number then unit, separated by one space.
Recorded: 16 A
